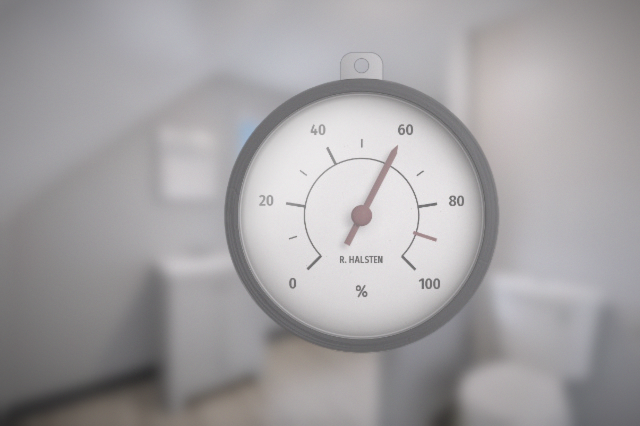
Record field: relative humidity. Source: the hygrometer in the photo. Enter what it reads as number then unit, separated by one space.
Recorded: 60 %
